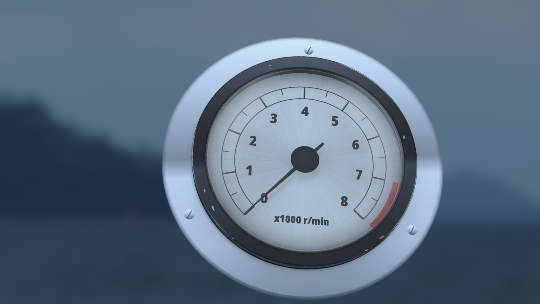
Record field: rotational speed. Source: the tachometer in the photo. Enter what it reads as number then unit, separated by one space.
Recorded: 0 rpm
